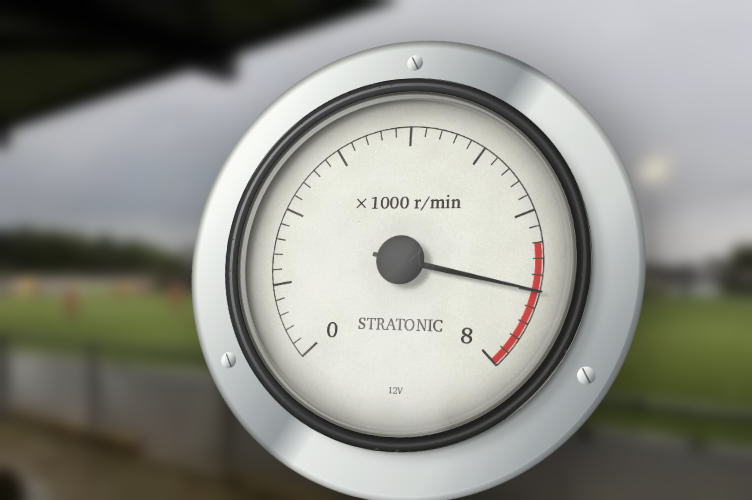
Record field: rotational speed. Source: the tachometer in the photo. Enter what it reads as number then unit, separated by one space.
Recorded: 7000 rpm
